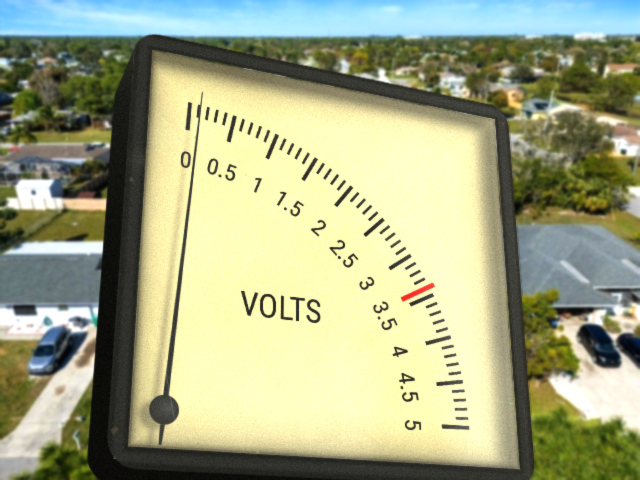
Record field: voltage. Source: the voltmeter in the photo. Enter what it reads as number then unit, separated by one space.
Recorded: 0.1 V
